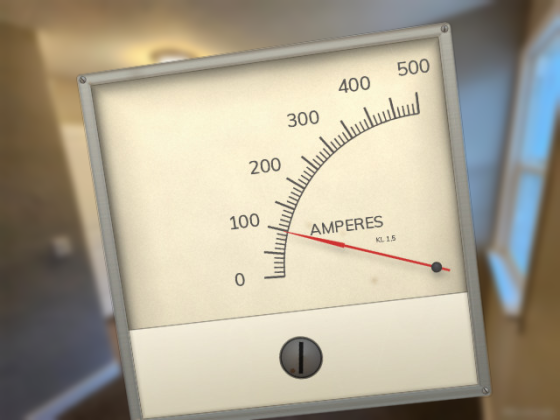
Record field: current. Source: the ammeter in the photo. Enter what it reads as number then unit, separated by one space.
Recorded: 100 A
